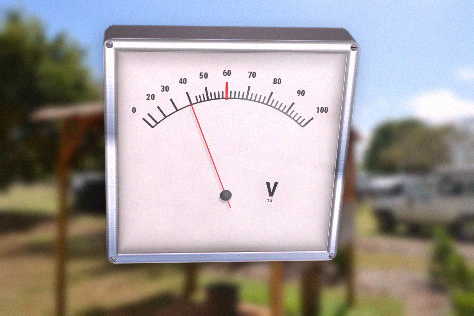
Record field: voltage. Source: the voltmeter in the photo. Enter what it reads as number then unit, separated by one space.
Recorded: 40 V
